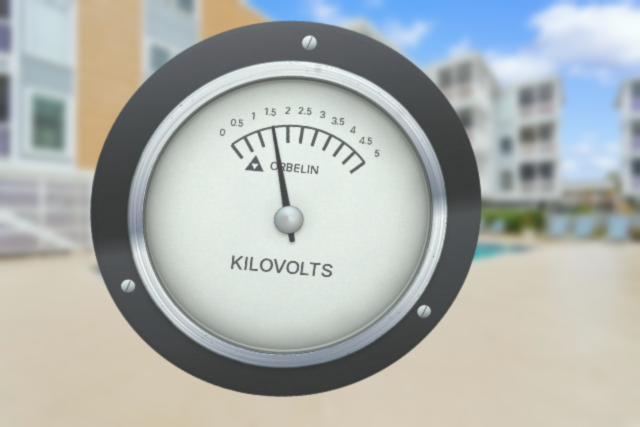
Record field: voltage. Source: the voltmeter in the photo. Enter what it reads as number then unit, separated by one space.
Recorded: 1.5 kV
